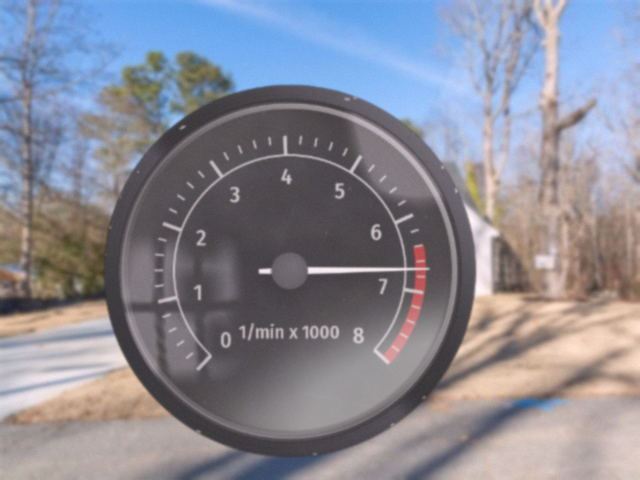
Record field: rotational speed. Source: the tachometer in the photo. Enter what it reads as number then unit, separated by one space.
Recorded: 6700 rpm
